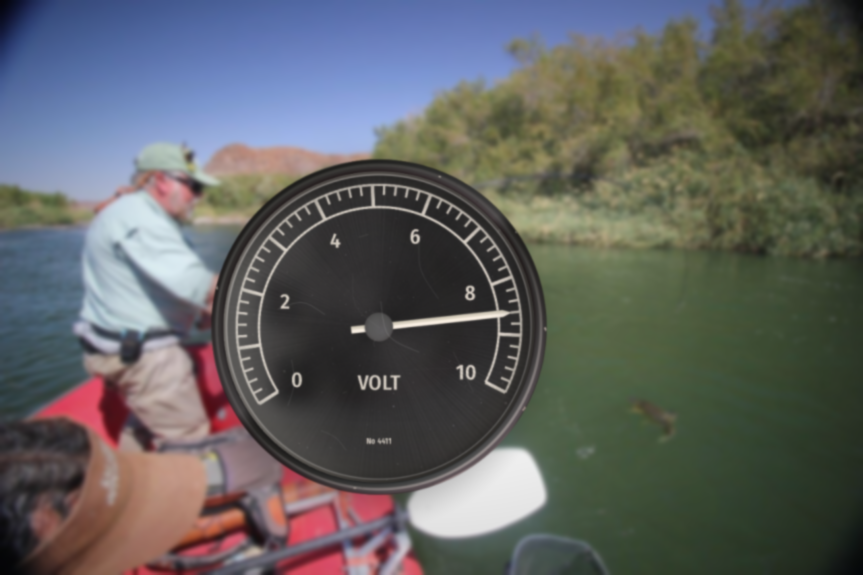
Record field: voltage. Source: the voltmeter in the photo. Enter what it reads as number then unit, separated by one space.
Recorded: 8.6 V
